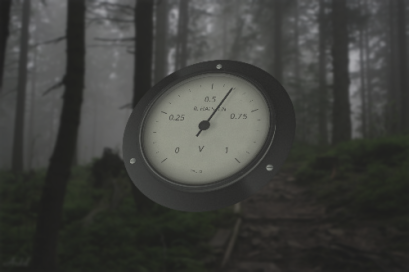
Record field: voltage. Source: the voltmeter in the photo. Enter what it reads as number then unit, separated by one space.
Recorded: 0.6 V
